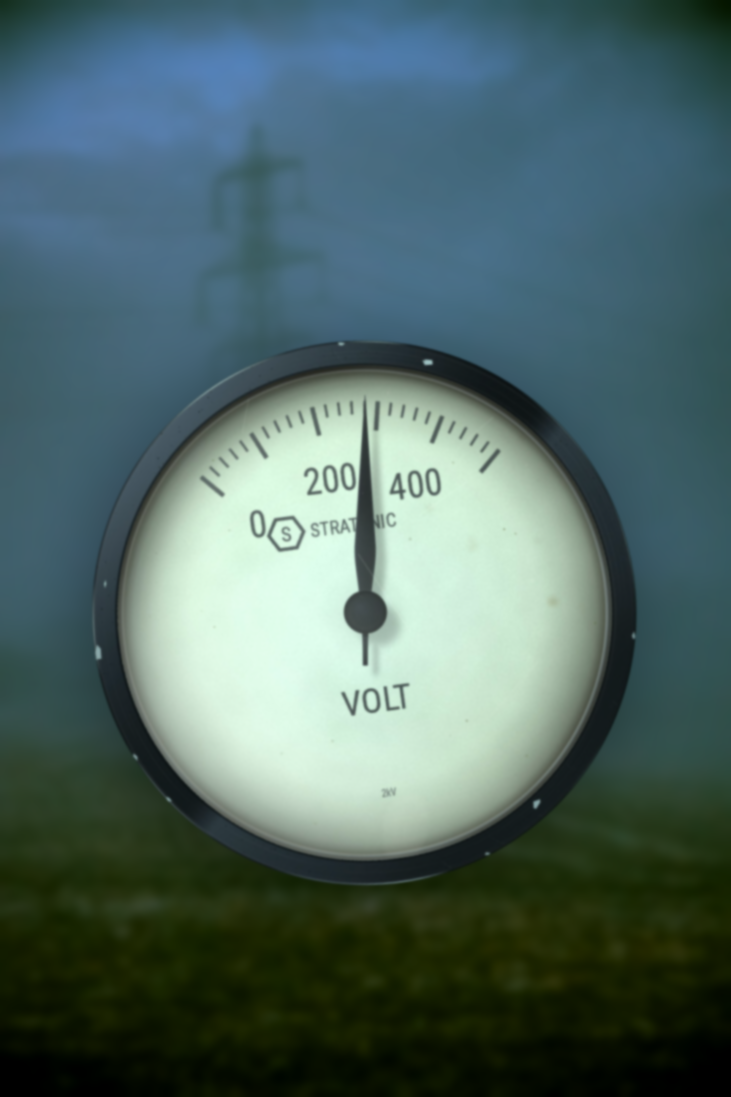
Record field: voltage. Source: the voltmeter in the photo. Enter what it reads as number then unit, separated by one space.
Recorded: 280 V
